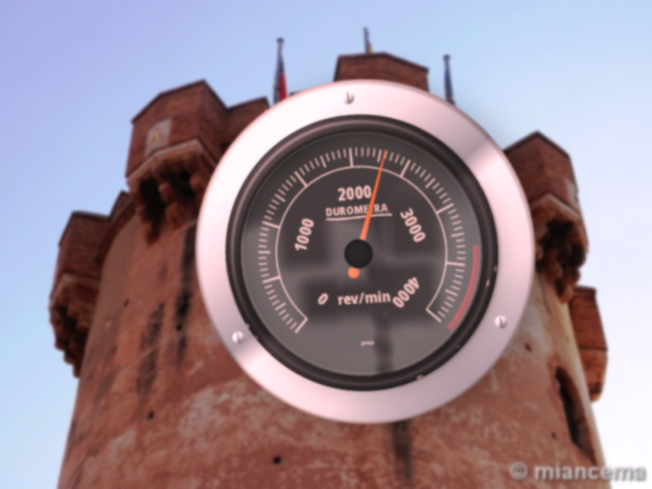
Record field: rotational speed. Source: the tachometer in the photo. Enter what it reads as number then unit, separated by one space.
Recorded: 2300 rpm
